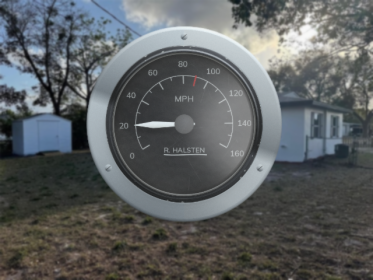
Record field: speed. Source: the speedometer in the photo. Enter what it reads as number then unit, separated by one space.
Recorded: 20 mph
